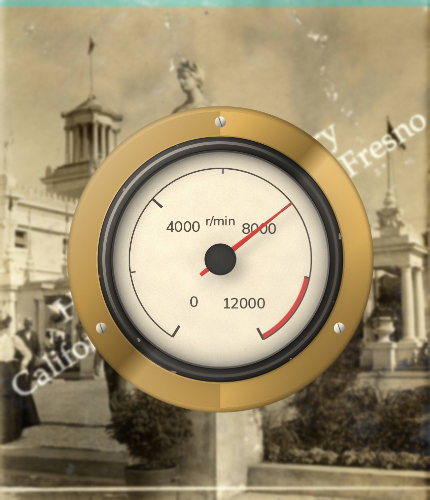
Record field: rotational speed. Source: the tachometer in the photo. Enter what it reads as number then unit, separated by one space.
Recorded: 8000 rpm
